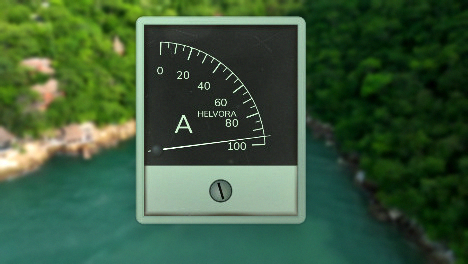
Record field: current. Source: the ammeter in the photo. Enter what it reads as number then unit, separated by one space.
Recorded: 95 A
